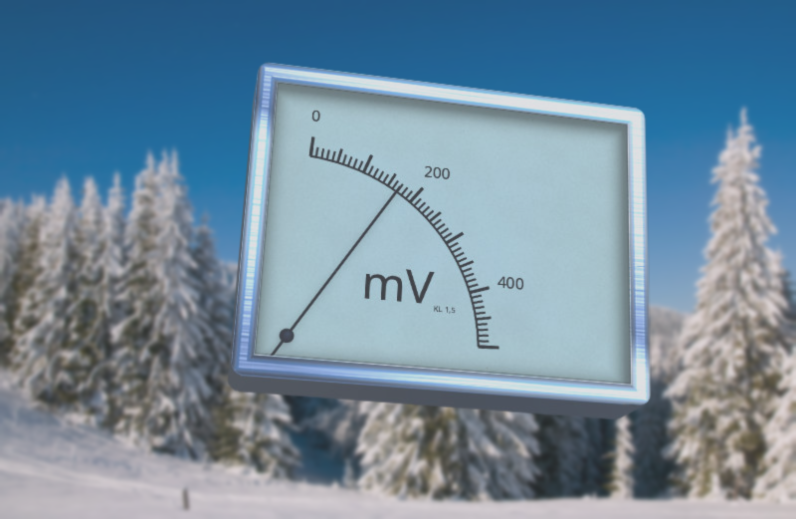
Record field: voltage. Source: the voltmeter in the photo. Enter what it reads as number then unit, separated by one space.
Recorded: 170 mV
